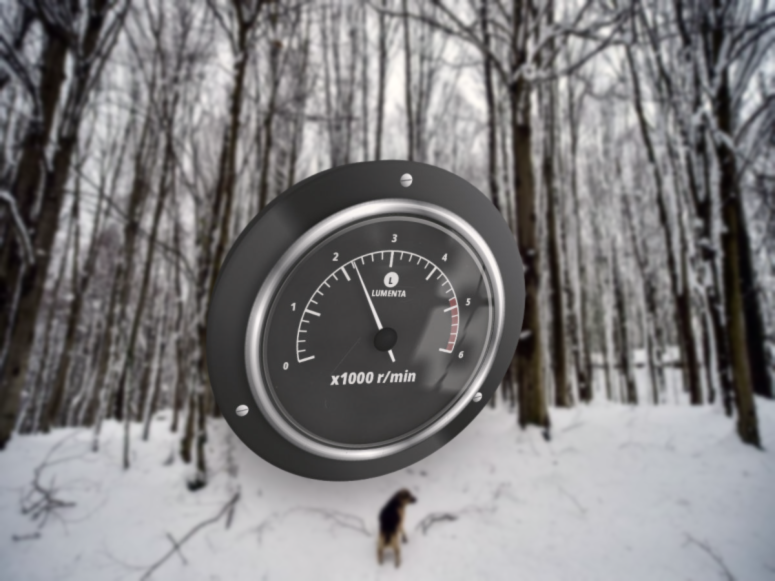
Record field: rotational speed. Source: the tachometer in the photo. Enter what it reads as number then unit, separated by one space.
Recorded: 2200 rpm
